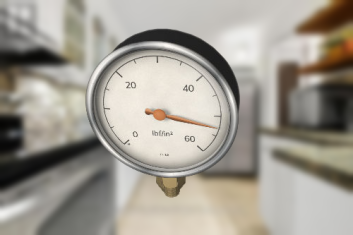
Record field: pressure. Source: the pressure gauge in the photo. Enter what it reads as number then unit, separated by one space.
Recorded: 52.5 psi
